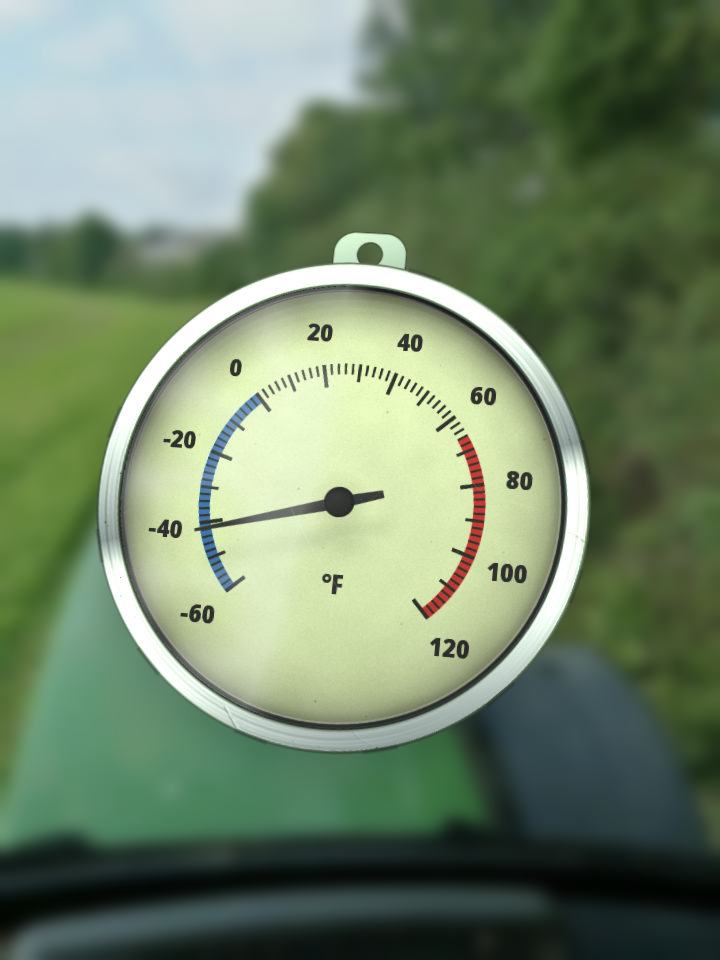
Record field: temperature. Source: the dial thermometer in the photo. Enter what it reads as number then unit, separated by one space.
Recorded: -42 °F
